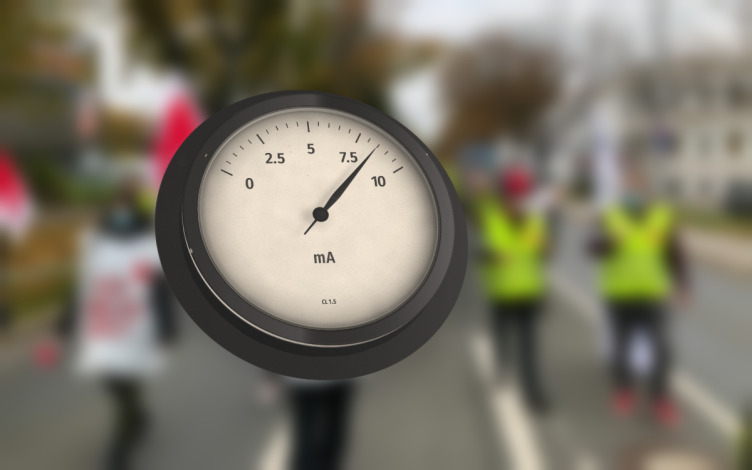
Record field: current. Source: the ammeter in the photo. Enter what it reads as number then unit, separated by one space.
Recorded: 8.5 mA
